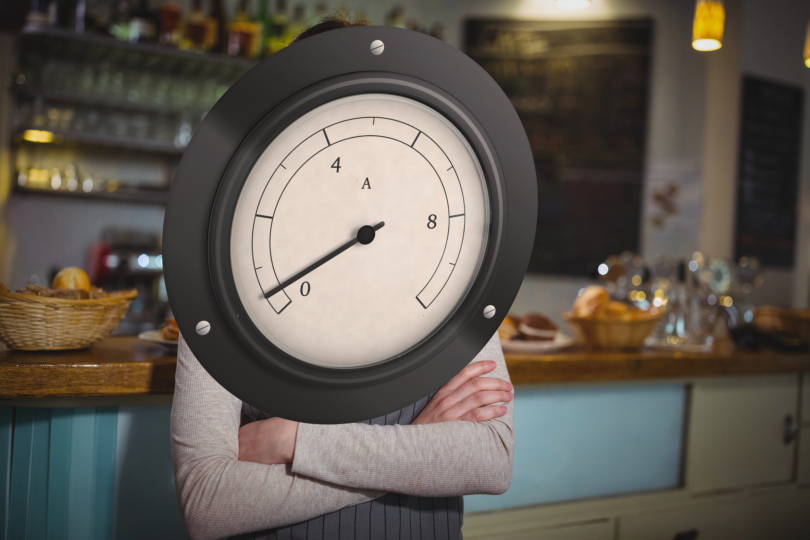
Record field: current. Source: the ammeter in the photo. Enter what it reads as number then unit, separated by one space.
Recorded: 0.5 A
